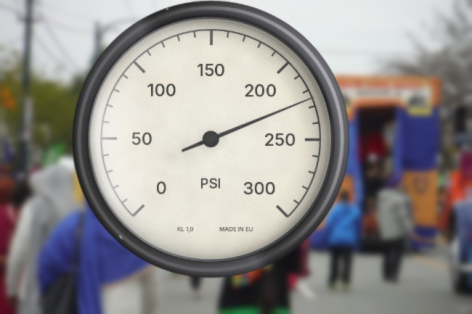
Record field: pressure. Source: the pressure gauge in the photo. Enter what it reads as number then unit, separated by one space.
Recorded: 225 psi
